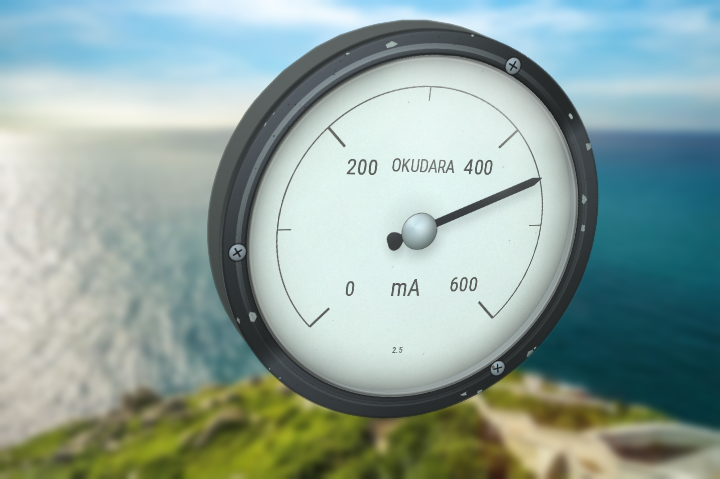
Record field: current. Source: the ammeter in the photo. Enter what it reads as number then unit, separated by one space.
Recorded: 450 mA
